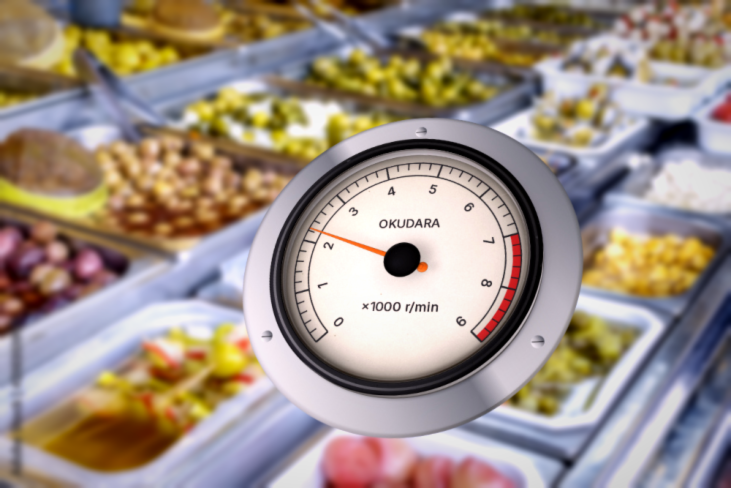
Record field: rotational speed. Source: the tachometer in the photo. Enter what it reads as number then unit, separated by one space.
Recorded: 2200 rpm
